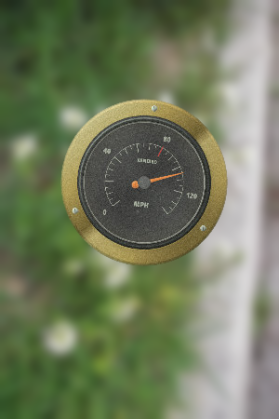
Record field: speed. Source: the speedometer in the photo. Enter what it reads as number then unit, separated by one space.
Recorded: 105 mph
